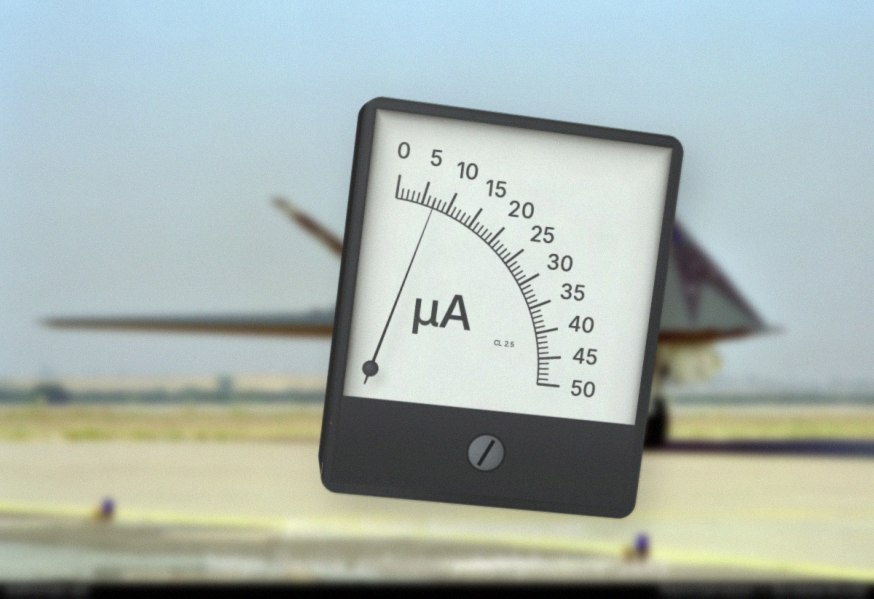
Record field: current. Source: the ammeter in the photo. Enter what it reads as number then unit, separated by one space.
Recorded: 7 µA
